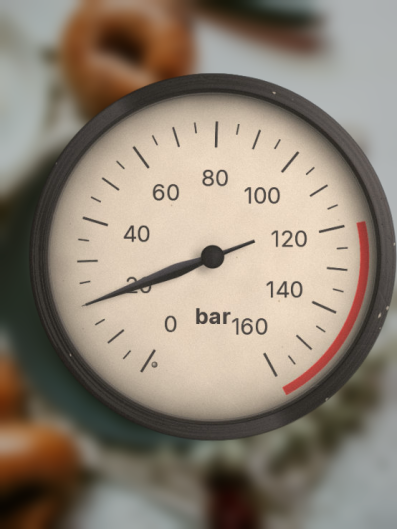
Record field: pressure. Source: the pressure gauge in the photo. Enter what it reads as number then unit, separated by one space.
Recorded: 20 bar
